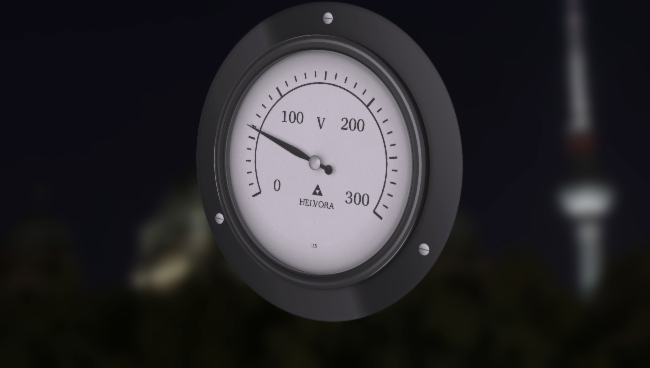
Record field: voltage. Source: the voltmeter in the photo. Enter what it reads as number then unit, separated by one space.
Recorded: 60 V
